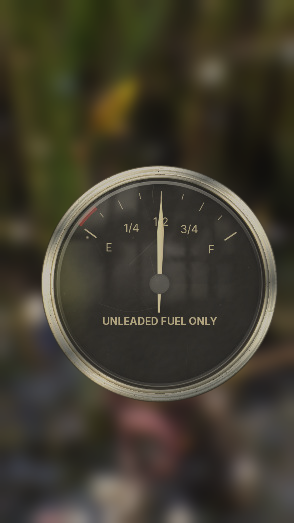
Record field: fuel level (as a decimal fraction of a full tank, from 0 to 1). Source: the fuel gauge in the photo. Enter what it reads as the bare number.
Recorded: 0.5
